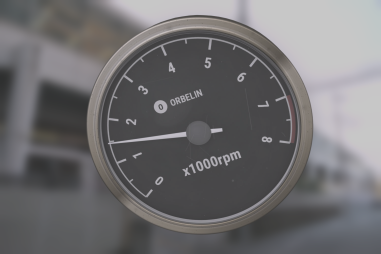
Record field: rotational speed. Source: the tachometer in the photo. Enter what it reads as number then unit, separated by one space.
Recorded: 1500 rpm
